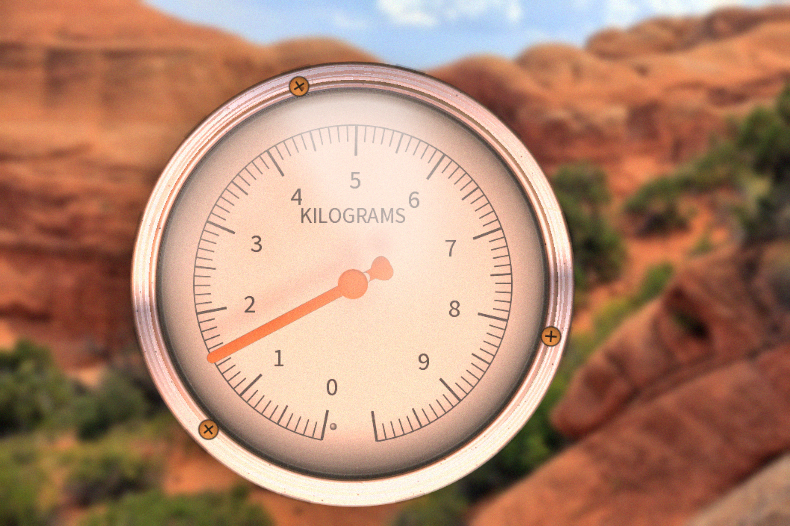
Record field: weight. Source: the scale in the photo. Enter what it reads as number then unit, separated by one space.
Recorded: 1.5 kg
